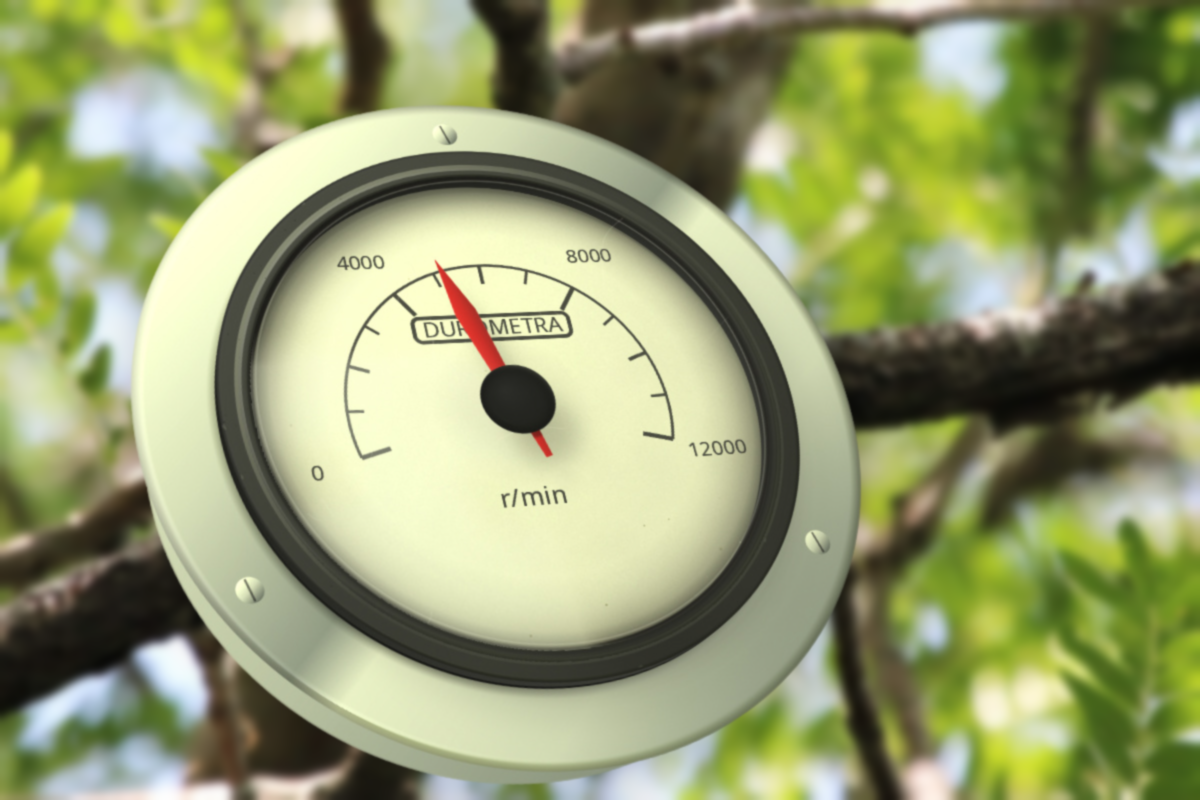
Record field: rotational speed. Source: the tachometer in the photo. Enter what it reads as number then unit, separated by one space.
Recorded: 5000 rpm
